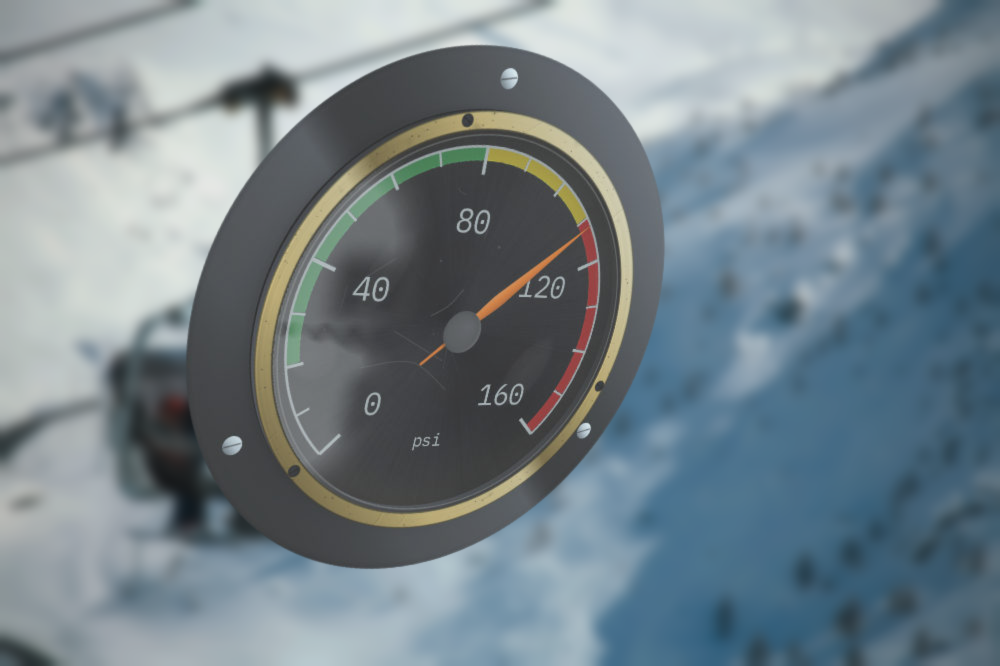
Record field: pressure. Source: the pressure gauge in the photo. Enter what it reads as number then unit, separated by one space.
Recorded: 110 psi
